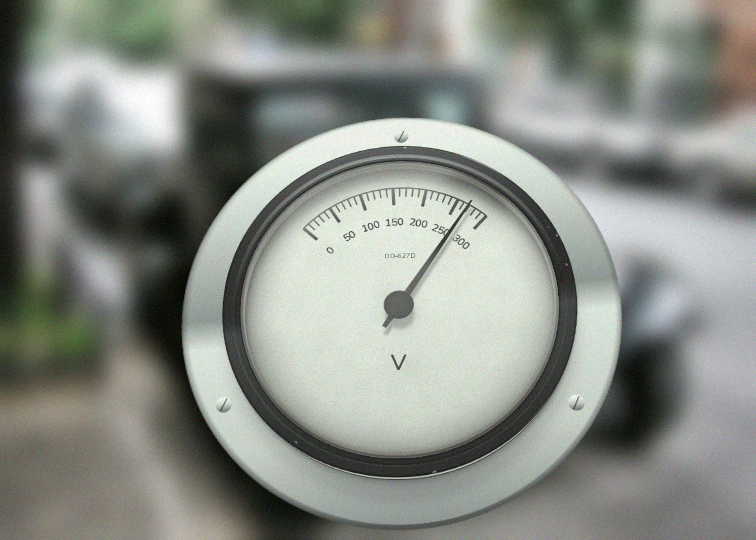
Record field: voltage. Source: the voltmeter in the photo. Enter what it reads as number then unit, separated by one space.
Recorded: 270 V
